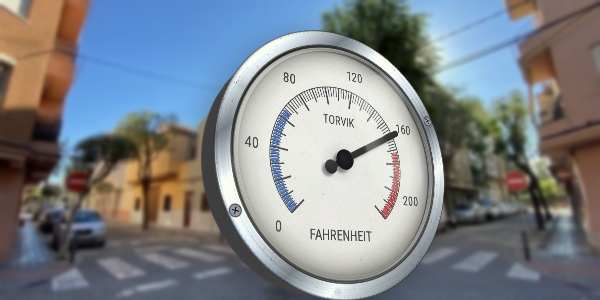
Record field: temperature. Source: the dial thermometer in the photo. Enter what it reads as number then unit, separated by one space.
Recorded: 160 °F
